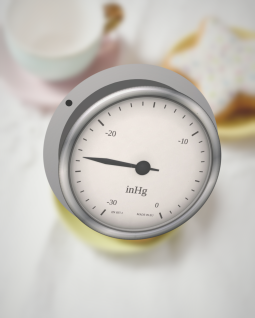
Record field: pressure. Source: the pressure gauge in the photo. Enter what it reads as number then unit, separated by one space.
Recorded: -23.5 inHg
